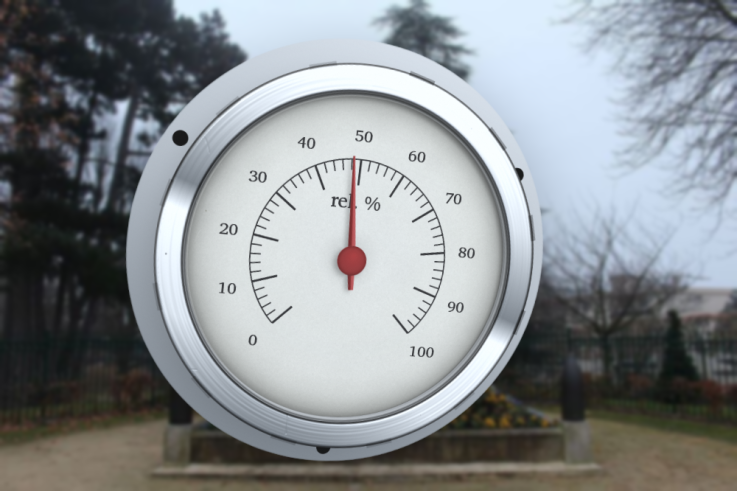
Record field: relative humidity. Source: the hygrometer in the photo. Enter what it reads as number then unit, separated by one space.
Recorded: 48 %
